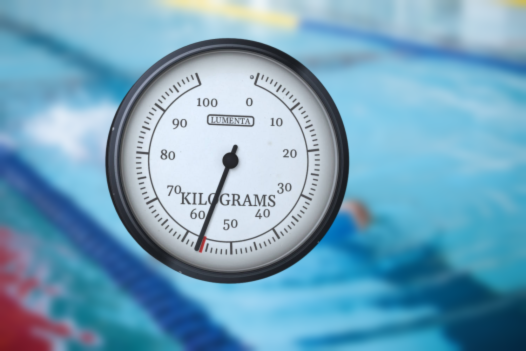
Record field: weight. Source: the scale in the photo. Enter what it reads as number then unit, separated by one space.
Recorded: 57 kg
